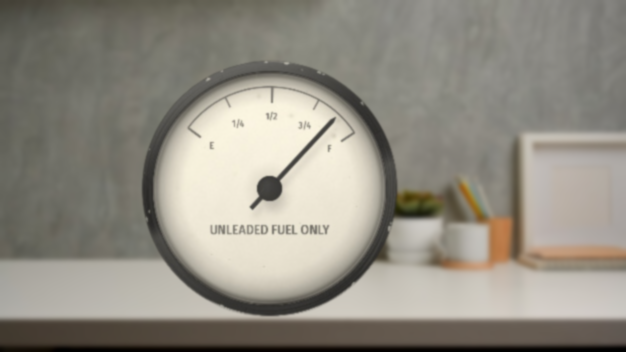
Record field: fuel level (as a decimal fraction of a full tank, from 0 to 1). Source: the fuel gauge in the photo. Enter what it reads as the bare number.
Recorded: 0.875
